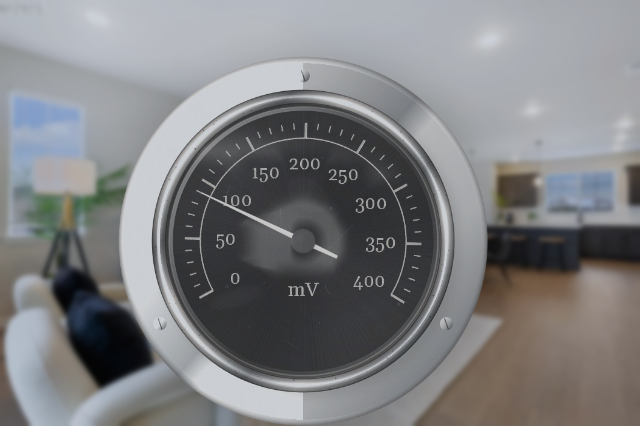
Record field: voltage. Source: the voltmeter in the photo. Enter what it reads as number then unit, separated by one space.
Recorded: 90 mV
